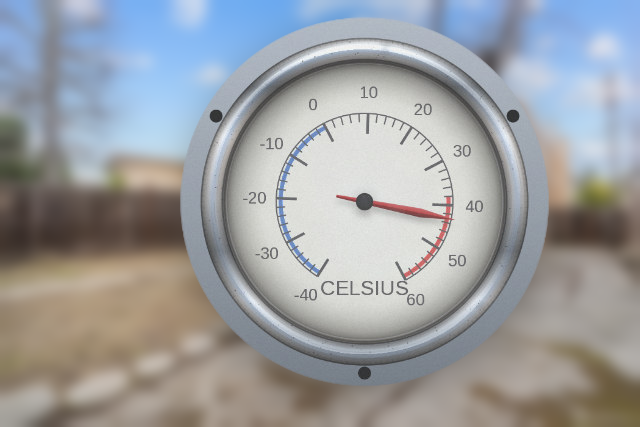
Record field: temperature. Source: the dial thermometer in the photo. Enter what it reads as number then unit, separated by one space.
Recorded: 43 °C
